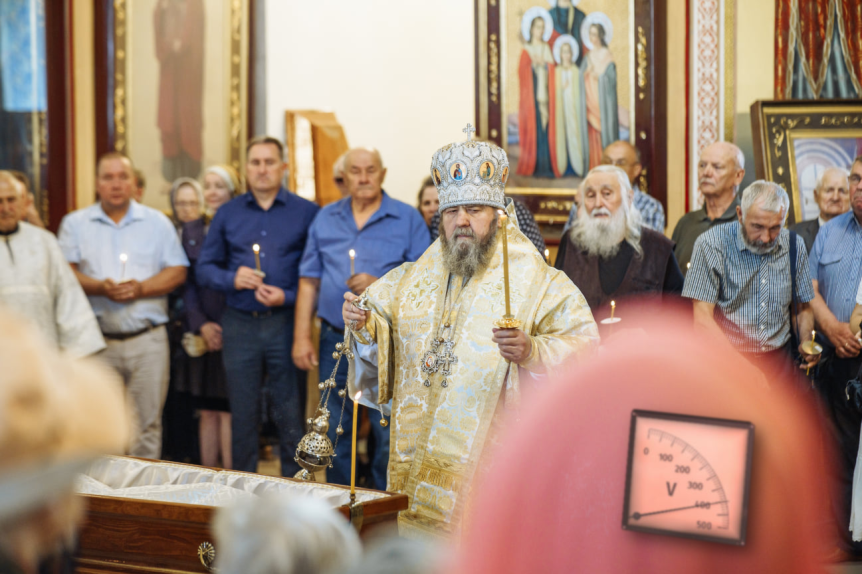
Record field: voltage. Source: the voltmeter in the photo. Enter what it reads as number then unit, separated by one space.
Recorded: 400 V
